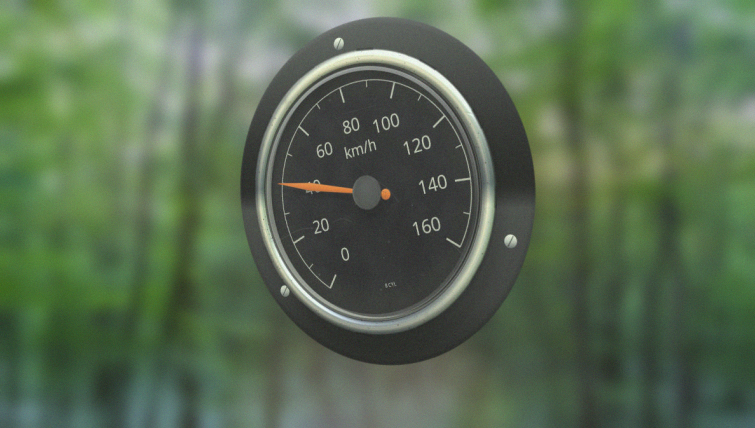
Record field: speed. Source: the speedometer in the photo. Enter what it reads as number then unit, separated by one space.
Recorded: 40 km/h
